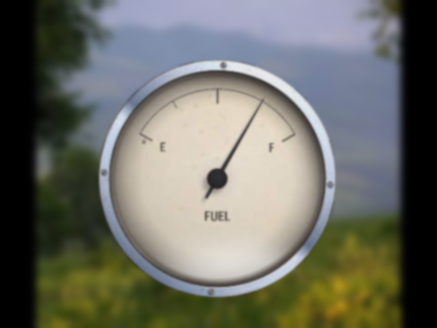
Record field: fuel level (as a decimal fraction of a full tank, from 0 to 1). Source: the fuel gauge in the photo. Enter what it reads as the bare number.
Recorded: 0.75
